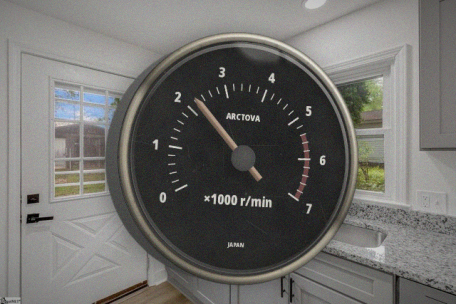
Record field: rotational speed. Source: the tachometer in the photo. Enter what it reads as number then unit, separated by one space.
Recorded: 2200 rpm
